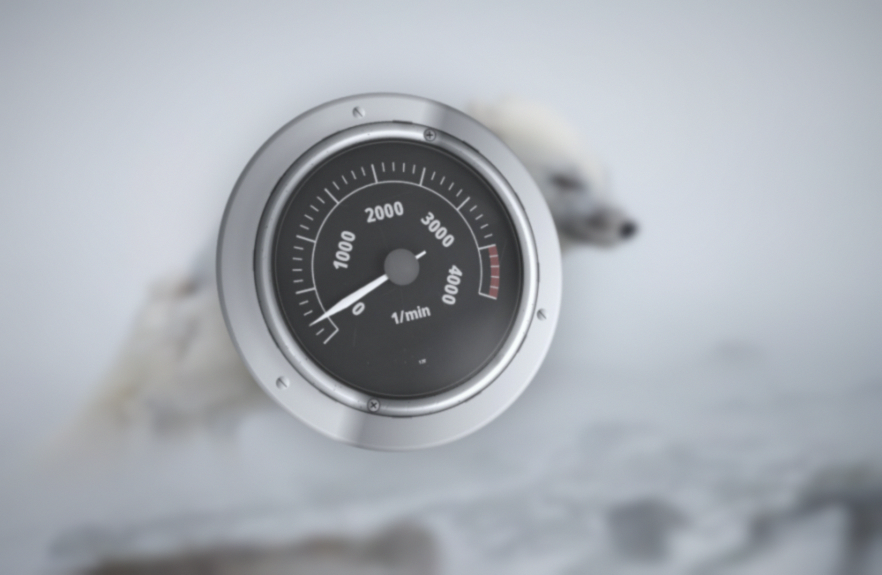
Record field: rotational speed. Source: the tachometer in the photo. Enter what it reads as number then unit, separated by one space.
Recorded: 200 rpm
